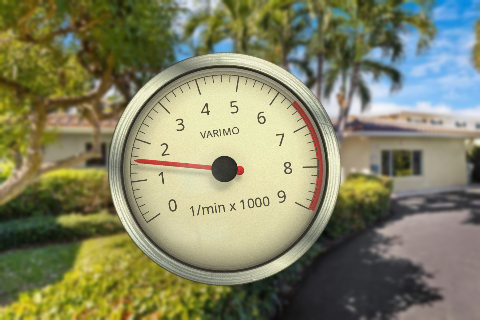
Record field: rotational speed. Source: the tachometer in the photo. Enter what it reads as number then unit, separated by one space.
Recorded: 1500 rpm
